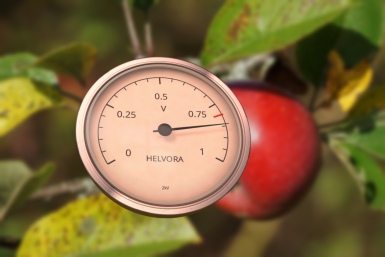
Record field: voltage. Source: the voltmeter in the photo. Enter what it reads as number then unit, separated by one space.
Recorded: 0.85 V
